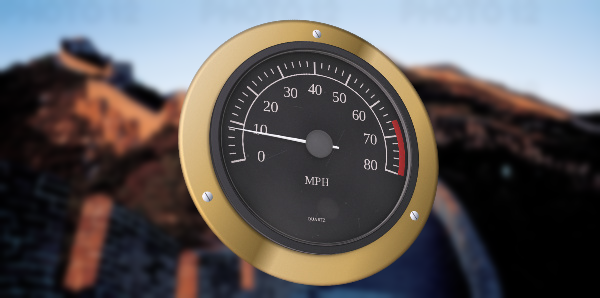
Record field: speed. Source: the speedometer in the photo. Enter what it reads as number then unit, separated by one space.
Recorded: 8 mph
